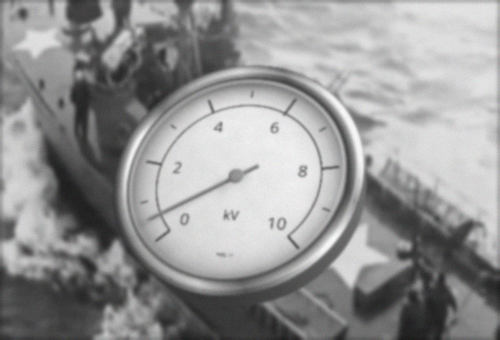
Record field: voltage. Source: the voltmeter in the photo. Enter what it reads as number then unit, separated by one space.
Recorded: 0.5 kV
